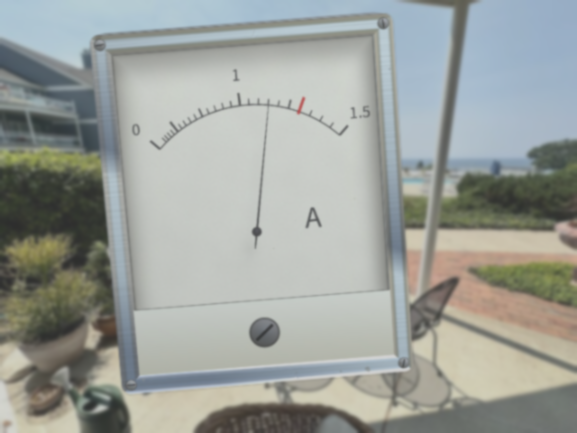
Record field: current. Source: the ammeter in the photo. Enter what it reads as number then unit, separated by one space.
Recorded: 1.15 A
